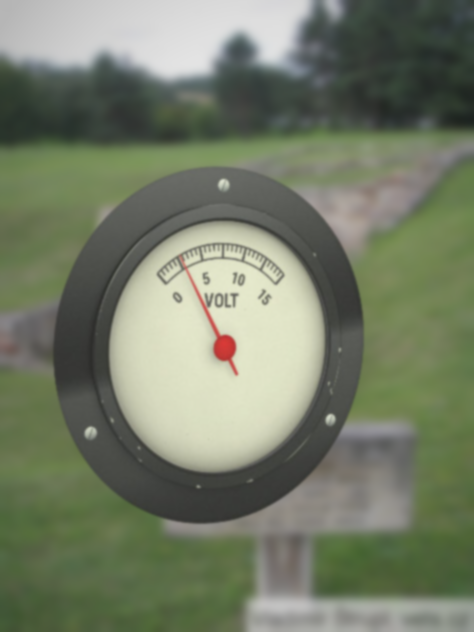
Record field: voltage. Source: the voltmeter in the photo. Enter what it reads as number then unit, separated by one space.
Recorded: 2.5 V
